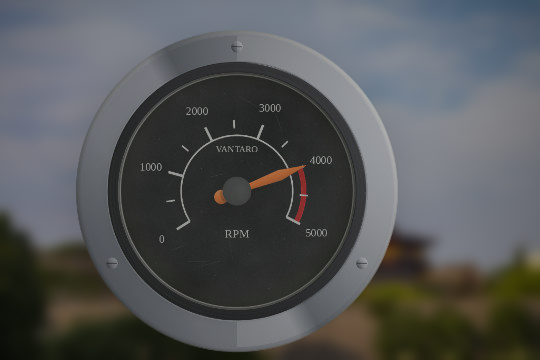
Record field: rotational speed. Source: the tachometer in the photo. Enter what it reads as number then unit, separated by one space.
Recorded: 4000 rpm
